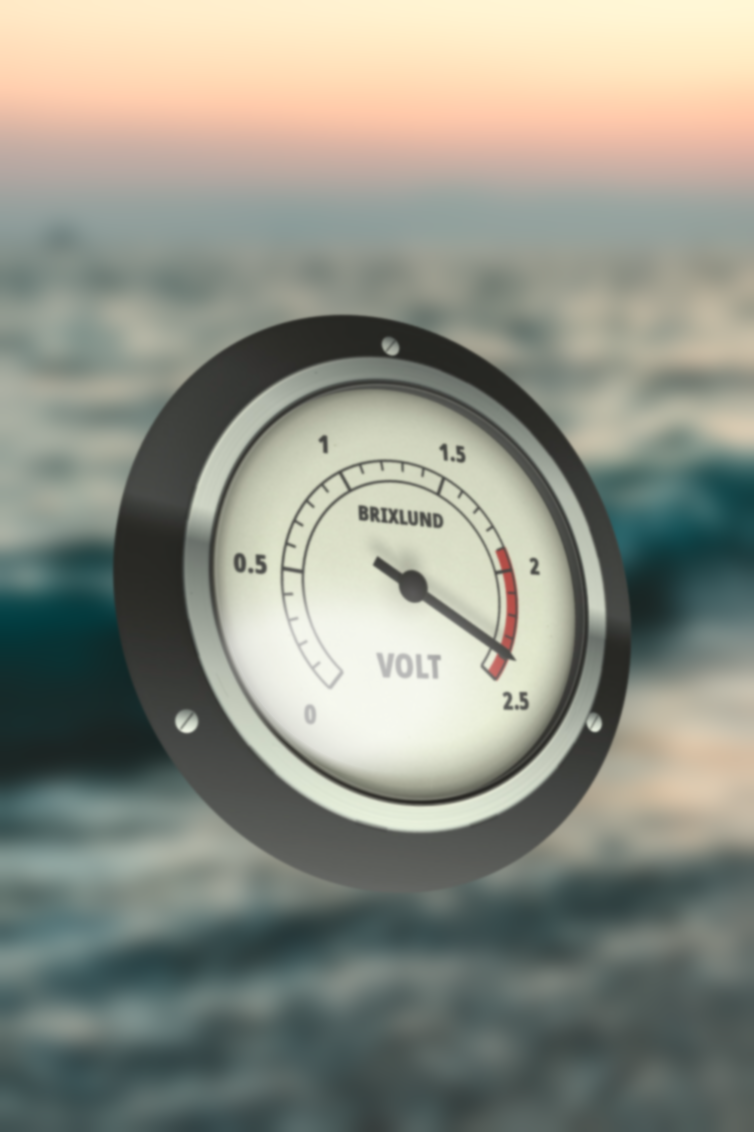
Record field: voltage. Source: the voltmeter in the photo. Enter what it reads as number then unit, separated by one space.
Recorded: 2.4 V
